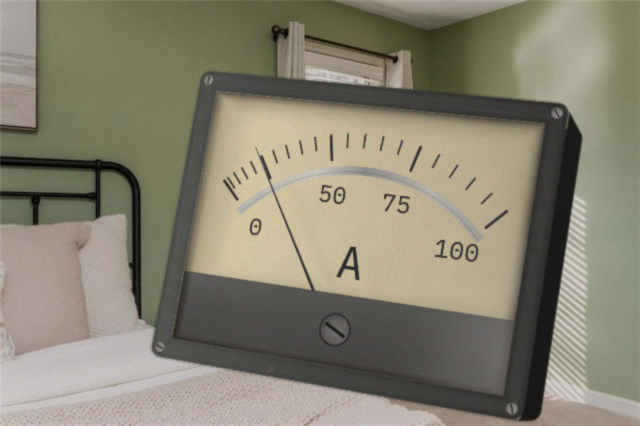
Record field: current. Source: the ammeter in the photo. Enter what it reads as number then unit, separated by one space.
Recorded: 25 A
